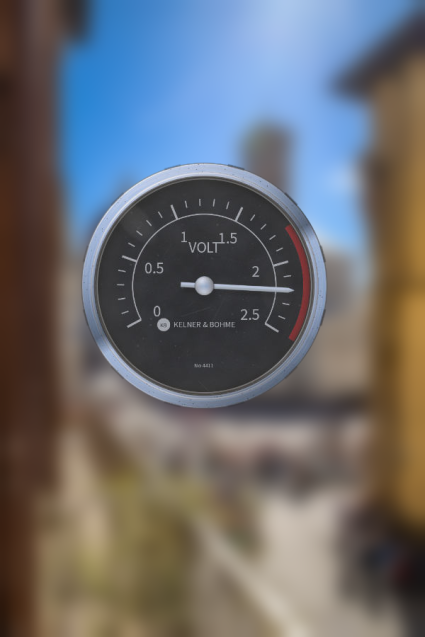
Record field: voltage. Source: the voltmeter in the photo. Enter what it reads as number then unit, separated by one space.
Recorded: 2.2 V
